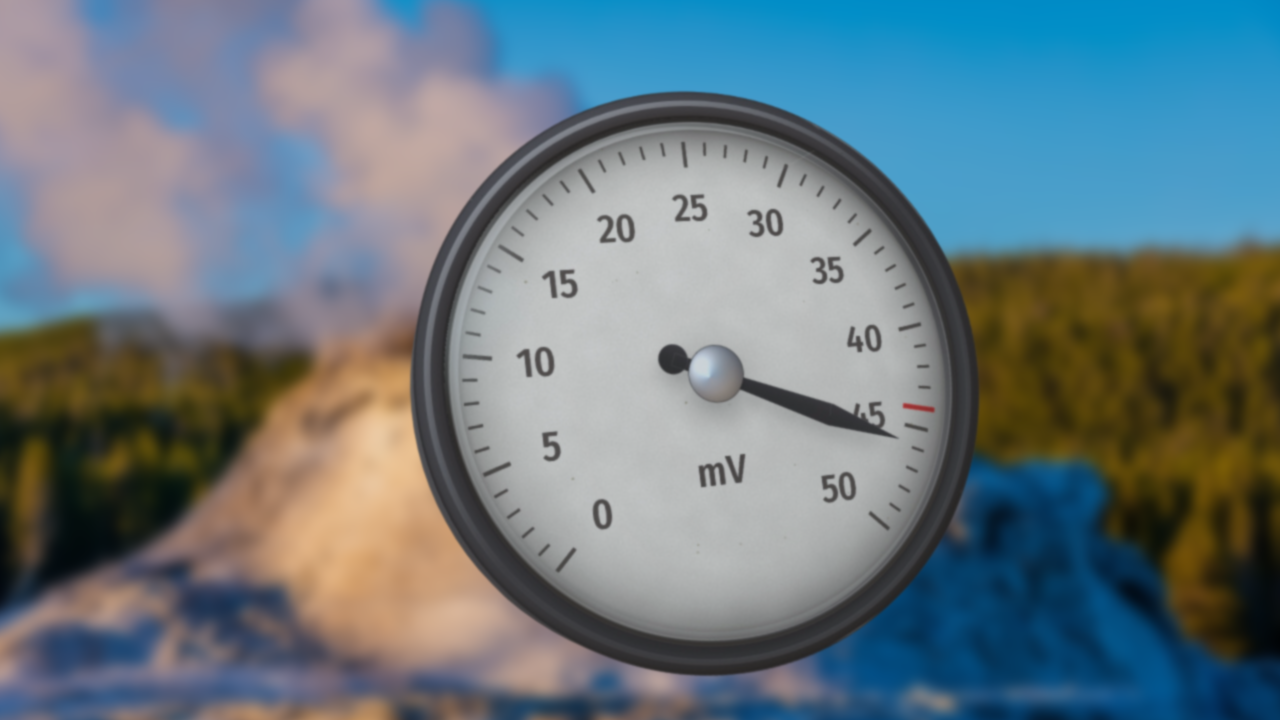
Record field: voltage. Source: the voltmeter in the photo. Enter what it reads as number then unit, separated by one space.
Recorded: 46 mV
